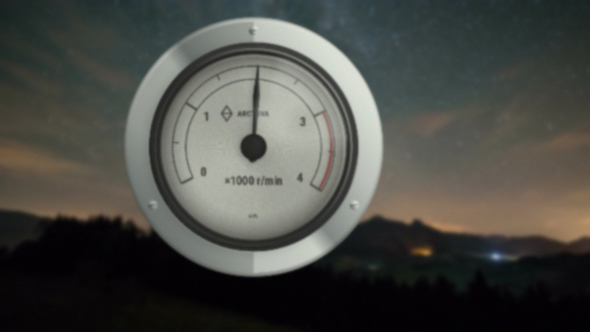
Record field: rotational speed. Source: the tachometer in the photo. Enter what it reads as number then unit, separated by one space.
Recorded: 2000 rpm
